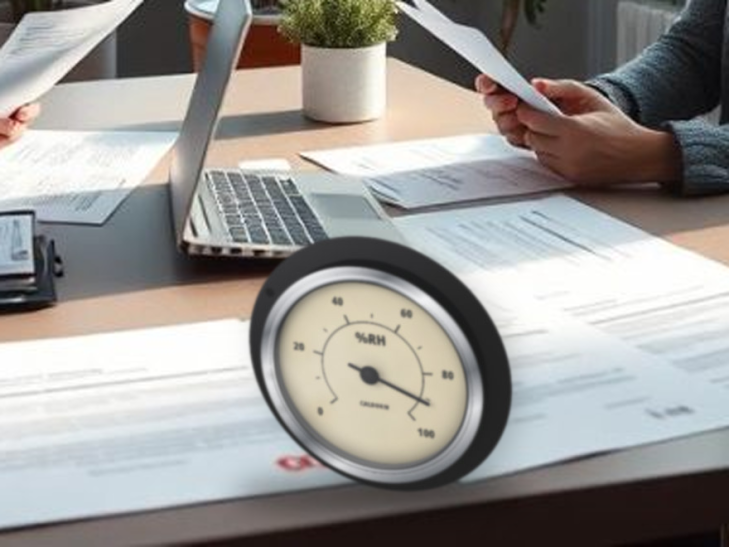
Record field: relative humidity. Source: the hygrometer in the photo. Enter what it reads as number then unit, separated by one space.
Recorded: 90 %
